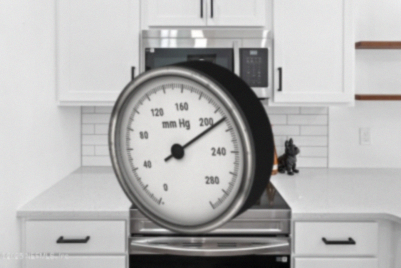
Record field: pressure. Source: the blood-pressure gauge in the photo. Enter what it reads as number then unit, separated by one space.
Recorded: 210 mmHg
